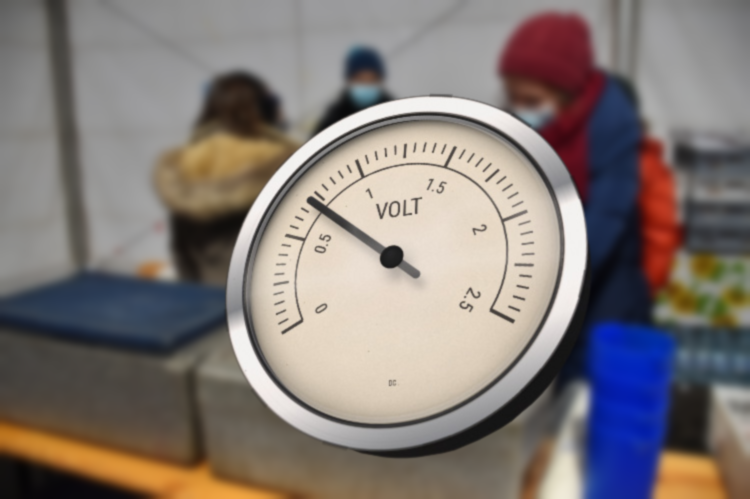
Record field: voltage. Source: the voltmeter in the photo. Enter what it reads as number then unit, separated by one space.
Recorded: 0.7 V
